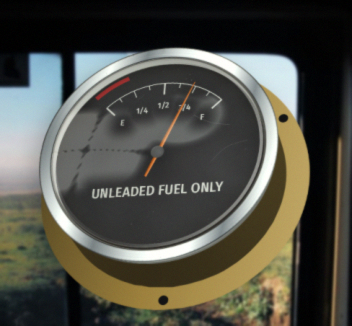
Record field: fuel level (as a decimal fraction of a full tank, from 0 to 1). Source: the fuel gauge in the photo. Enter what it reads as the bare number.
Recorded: 0.75
